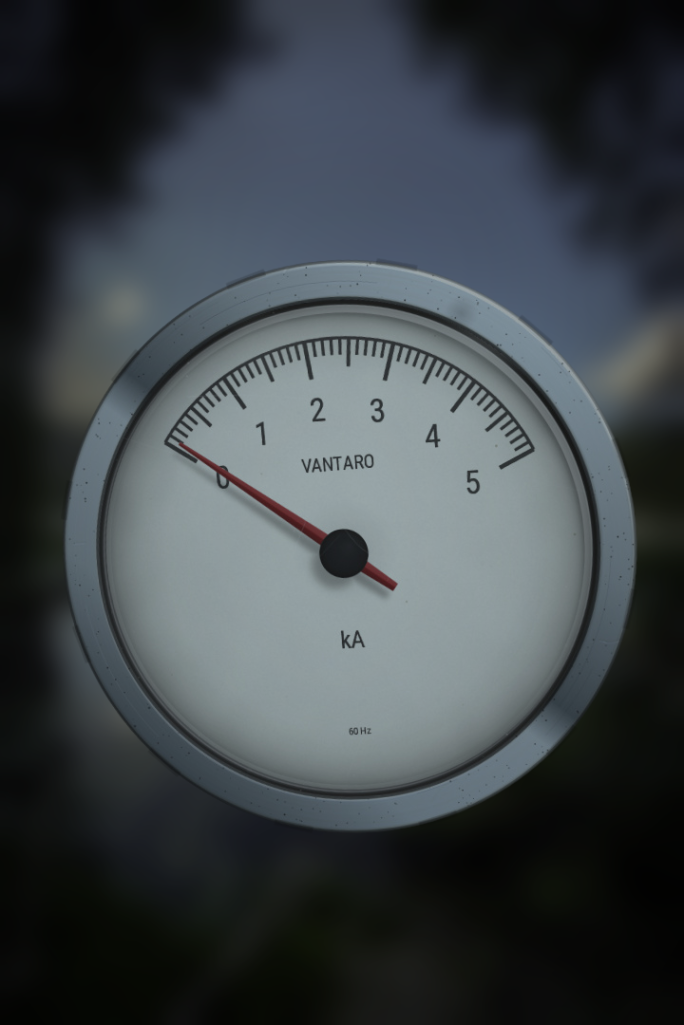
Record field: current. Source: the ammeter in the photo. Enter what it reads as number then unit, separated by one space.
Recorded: 0.1 kA
